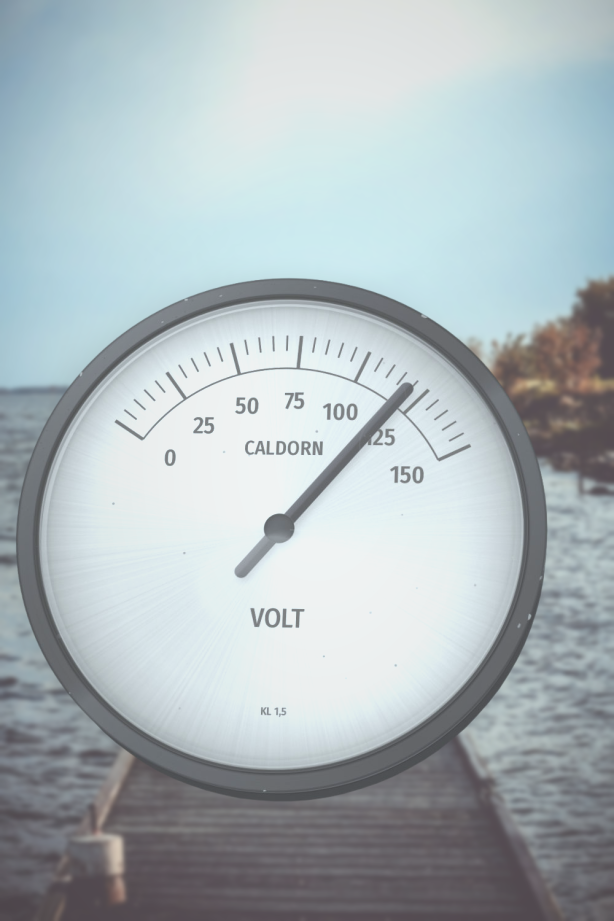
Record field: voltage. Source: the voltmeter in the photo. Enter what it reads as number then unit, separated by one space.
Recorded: 120 V
